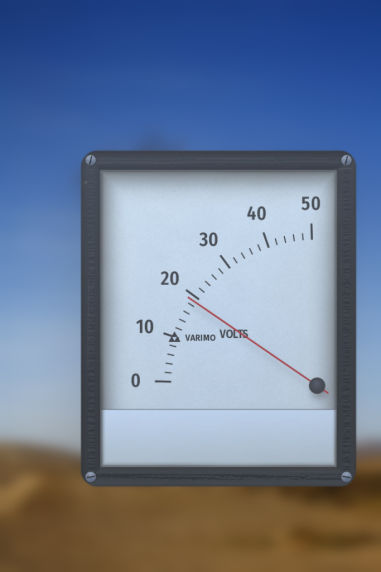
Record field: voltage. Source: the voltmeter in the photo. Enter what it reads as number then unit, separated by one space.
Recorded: 19 V
